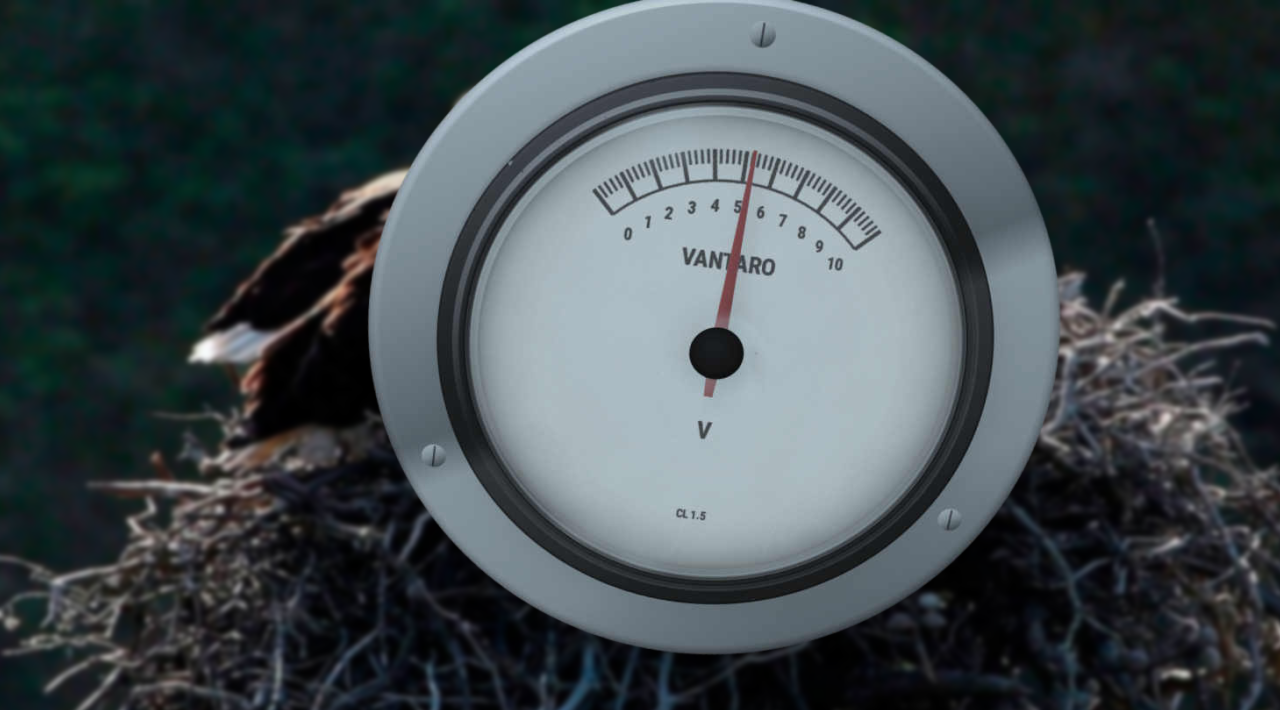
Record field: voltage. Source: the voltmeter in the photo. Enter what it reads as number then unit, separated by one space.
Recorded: 5.2 V
